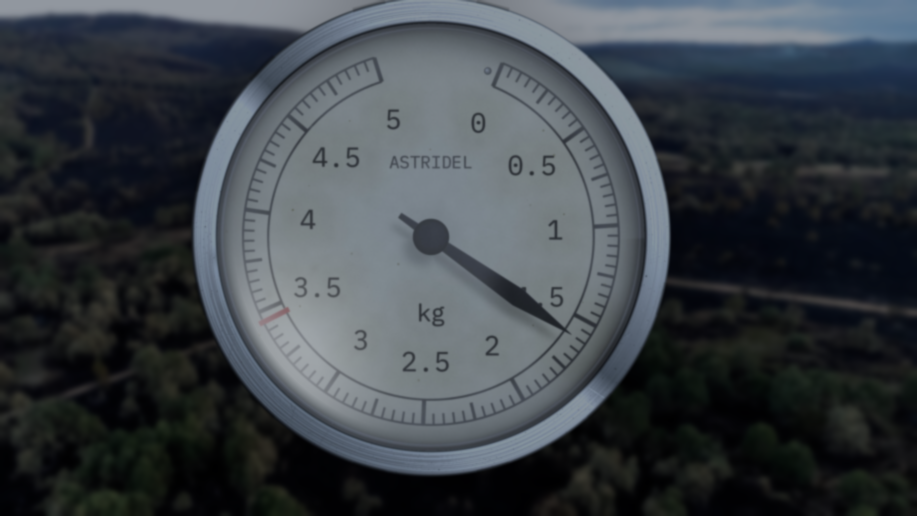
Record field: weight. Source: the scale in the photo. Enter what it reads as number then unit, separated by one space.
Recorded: 1.6 kg
